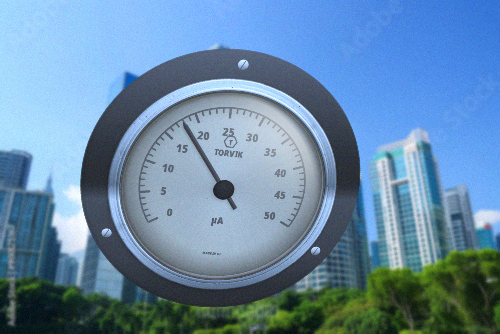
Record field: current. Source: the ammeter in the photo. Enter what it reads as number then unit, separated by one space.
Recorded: 18 µA
